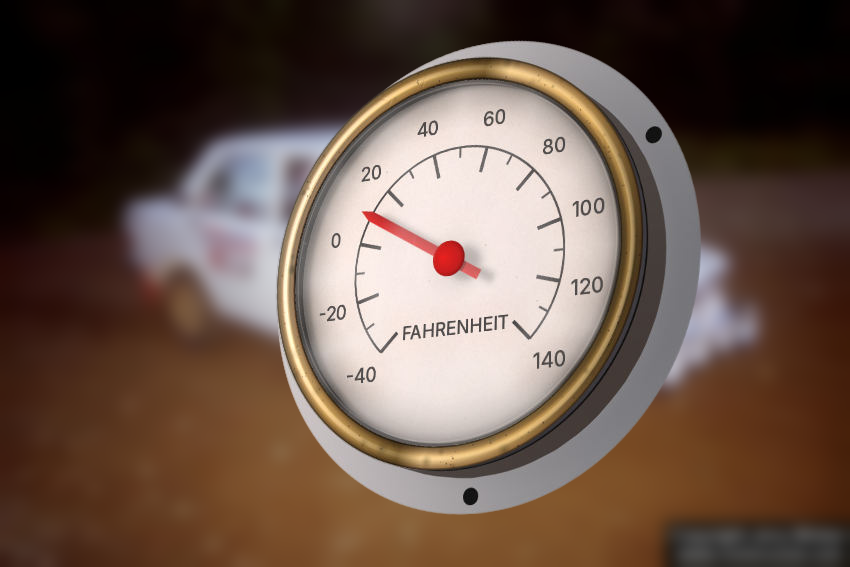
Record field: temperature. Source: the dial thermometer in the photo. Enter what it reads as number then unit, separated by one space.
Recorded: 10 °F
